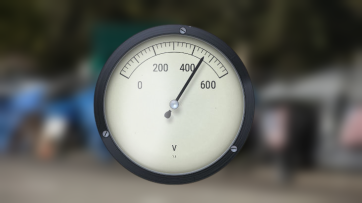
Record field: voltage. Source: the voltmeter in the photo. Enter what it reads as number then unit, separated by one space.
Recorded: 460 V
